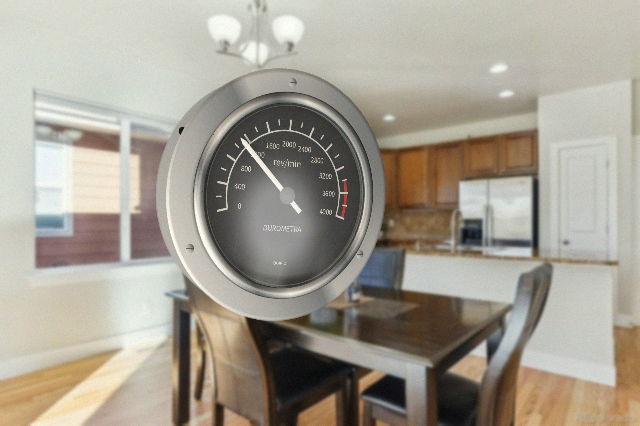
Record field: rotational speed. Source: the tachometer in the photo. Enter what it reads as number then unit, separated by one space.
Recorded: 1100 rpm
